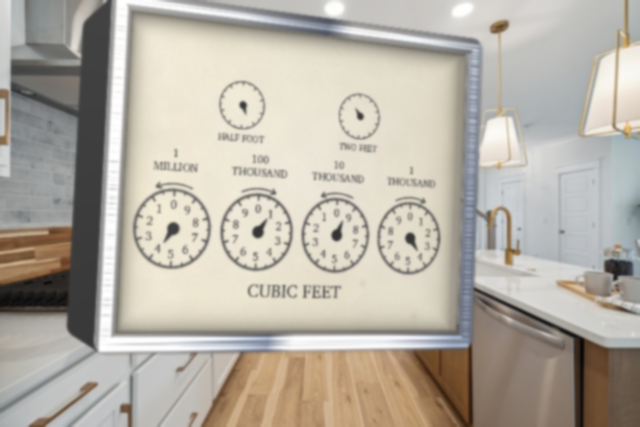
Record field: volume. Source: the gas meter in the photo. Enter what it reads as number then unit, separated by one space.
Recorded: 409400 ft³
